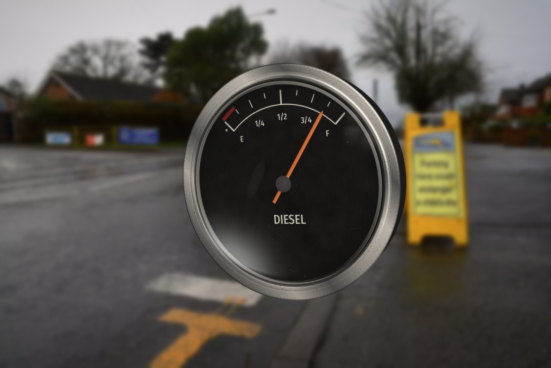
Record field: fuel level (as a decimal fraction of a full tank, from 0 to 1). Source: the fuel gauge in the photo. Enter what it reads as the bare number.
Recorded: 0.875
